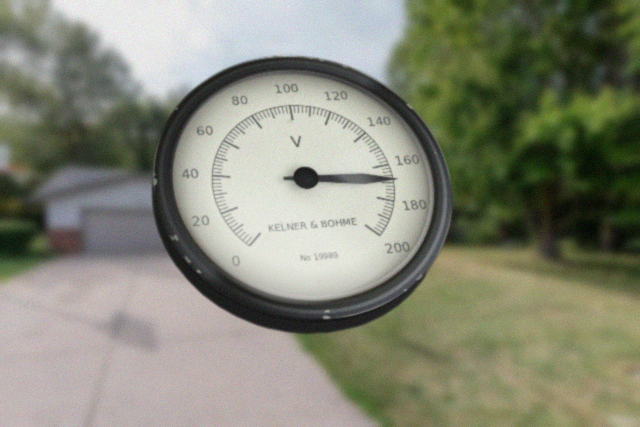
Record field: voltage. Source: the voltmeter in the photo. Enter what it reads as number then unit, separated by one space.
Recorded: 170 V
